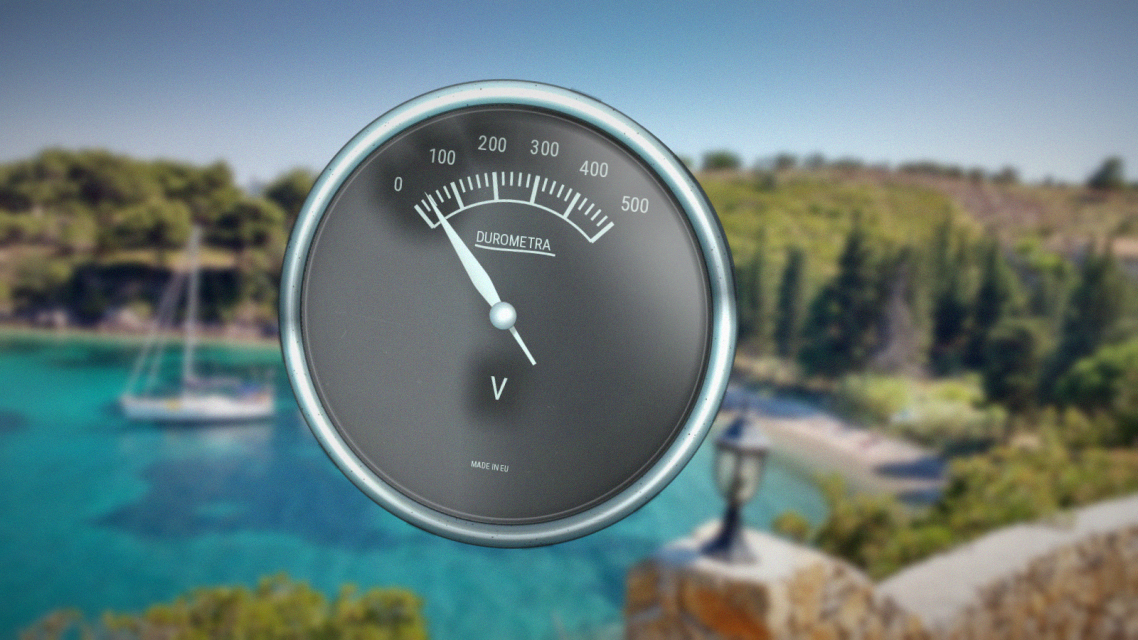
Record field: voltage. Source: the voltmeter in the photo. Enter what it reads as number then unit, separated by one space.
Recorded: 40 V
